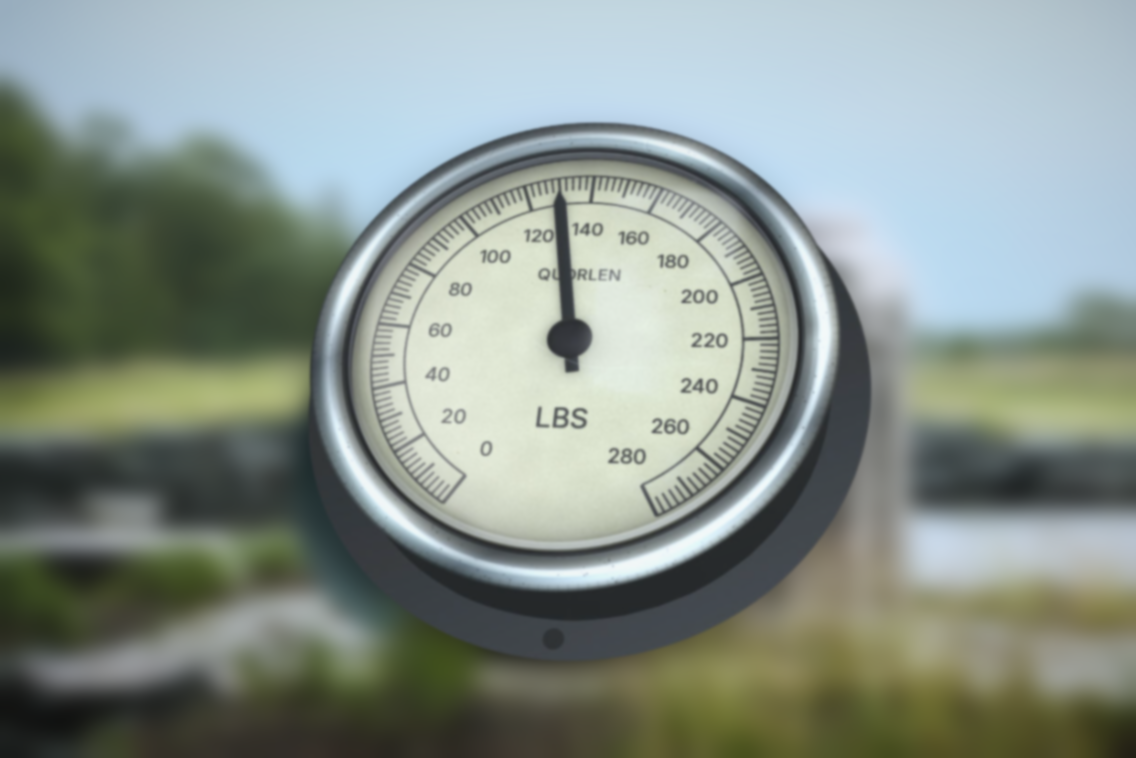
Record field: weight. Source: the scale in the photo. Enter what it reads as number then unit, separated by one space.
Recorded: 130 lb
